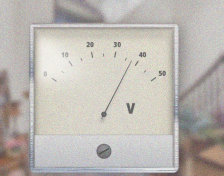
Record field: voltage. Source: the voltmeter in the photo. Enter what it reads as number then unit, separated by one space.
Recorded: 37.5 V
